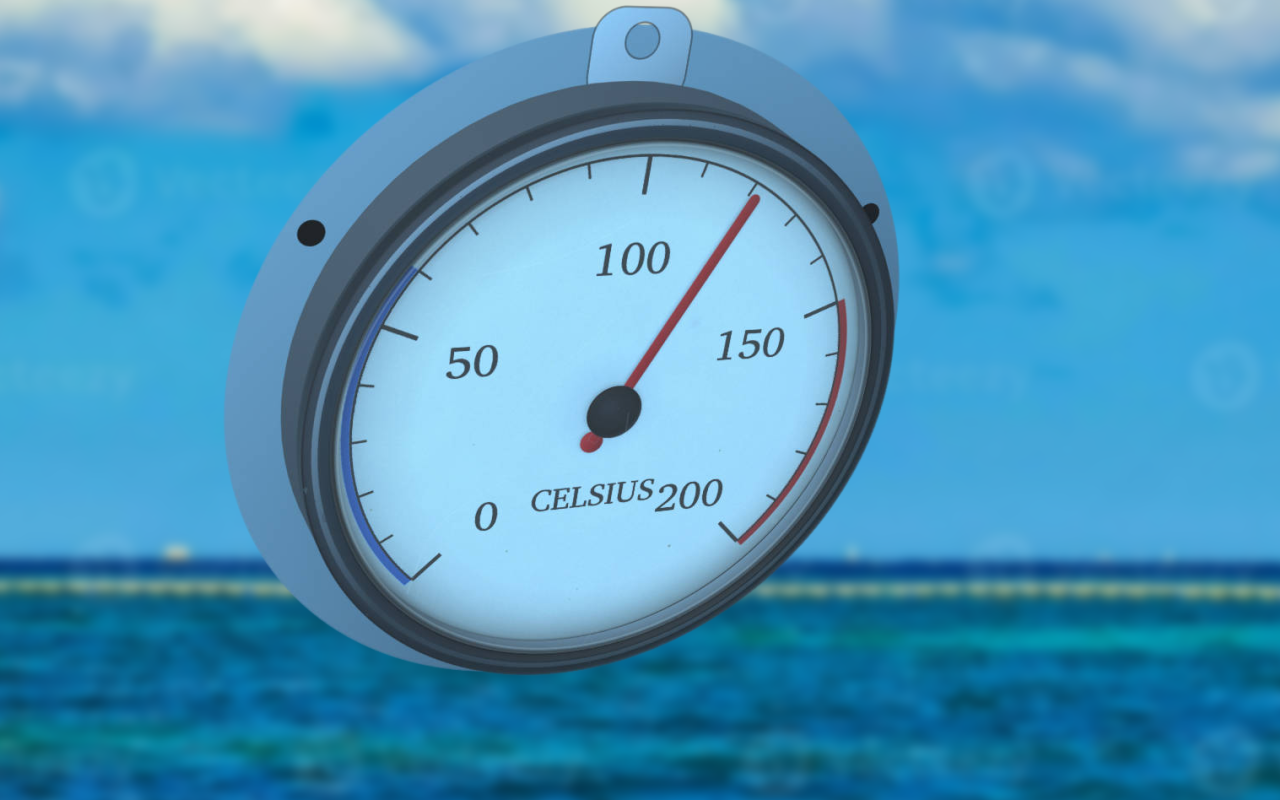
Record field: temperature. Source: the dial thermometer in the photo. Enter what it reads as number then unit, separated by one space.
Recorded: 120 °C
